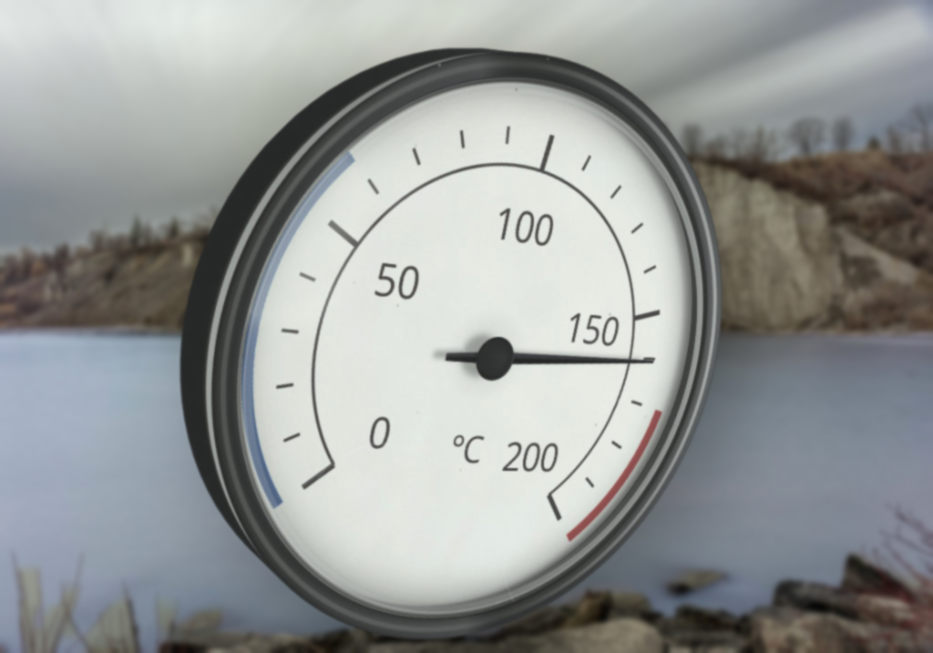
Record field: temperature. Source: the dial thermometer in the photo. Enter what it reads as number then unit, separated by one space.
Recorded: 160 °C
